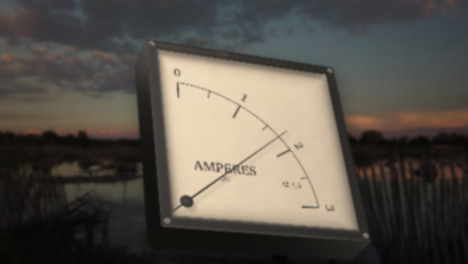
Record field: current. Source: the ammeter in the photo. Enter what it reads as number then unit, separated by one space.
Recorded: 1.75 A
